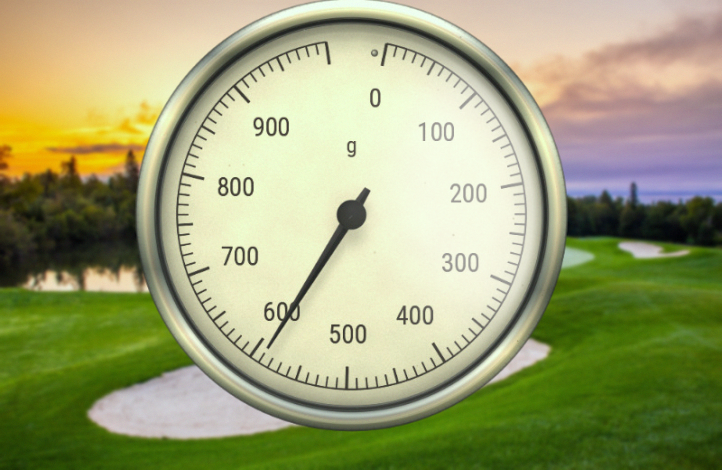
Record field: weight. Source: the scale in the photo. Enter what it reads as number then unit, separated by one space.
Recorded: 590 g
